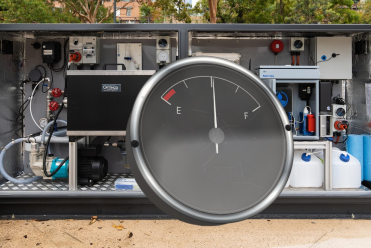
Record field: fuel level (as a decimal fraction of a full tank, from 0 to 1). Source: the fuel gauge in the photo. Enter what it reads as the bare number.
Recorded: 0.5
